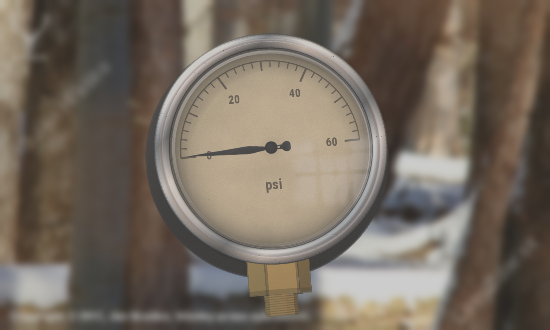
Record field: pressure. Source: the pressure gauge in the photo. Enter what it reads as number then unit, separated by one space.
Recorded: 0 psi
